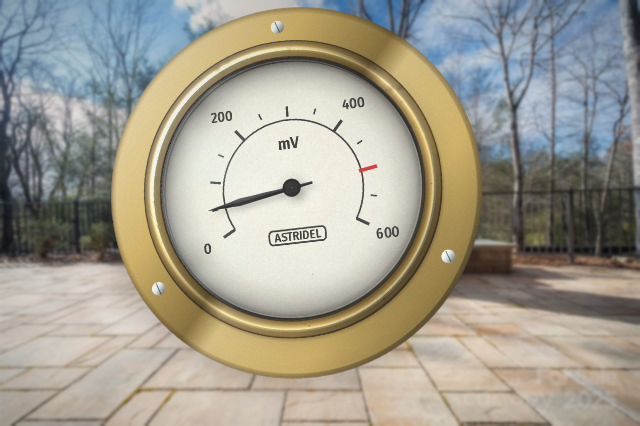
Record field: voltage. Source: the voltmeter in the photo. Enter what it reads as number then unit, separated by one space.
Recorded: 50 mV
